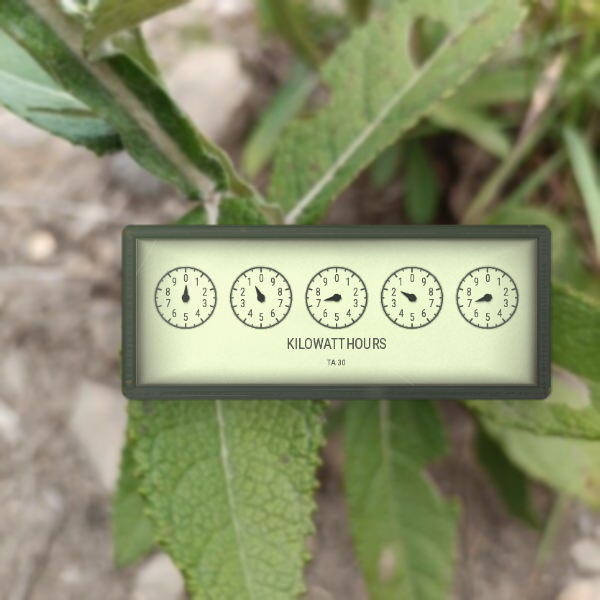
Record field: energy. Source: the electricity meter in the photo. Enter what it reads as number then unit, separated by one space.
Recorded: 717 kWh
